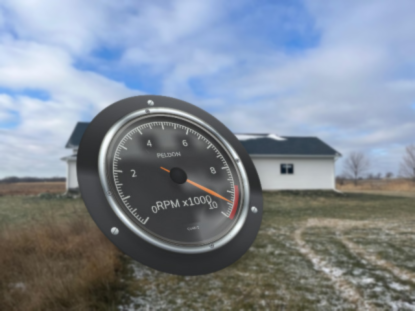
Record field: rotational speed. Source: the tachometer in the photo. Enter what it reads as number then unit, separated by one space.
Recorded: 9500 rpm
